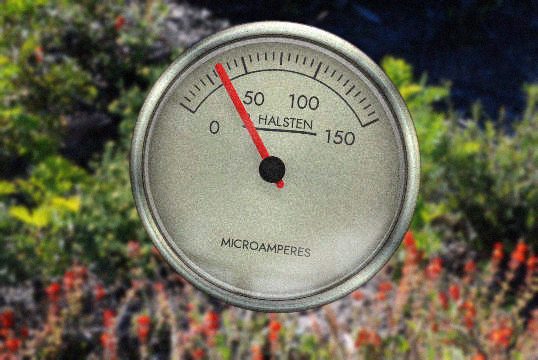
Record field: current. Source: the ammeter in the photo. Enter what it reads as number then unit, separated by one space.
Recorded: 35 µA
